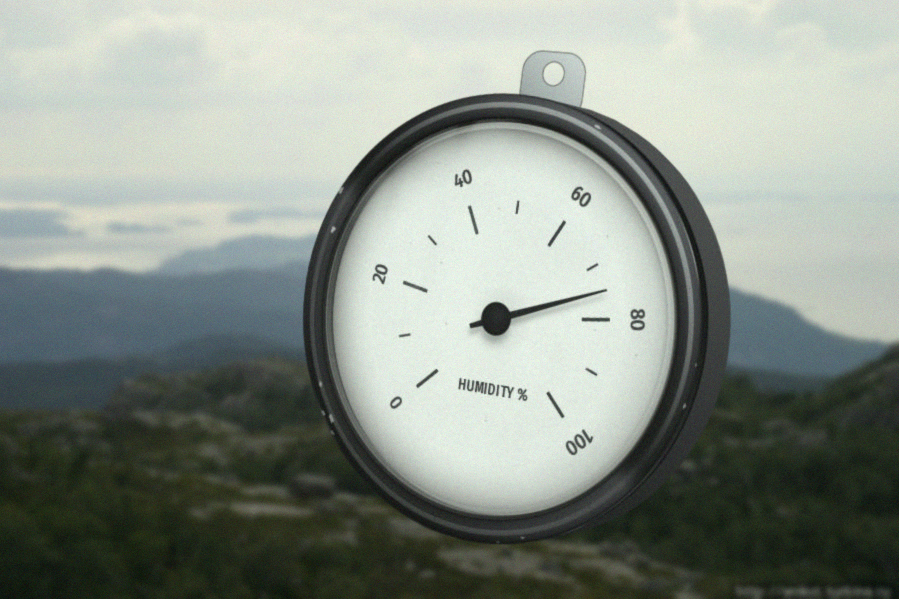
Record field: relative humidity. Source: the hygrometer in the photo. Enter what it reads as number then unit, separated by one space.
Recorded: 75 %
